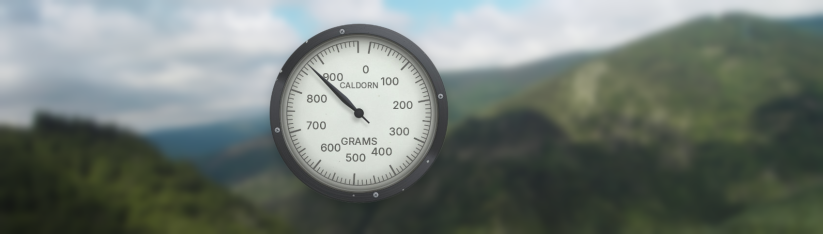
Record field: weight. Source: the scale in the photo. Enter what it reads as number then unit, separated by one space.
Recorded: 870 g
